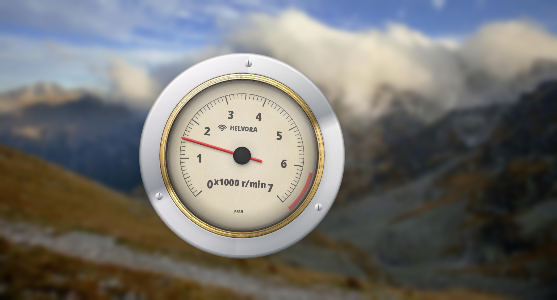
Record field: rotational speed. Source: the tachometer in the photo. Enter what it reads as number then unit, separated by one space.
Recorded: 1500 rpm
